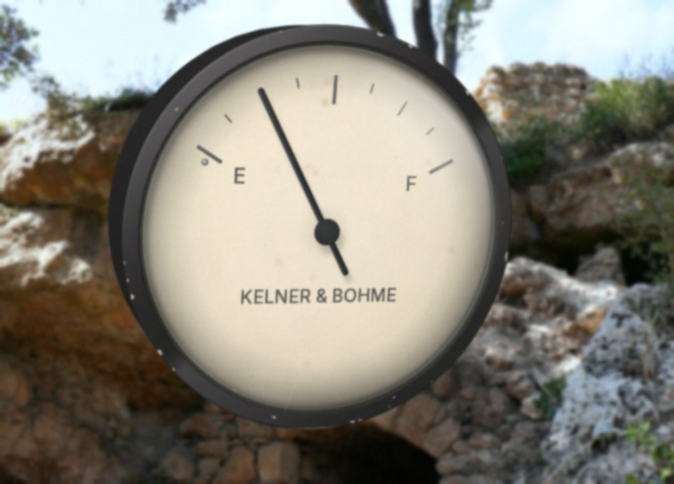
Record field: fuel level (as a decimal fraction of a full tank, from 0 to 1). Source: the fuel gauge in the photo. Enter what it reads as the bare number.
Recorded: 0.25
